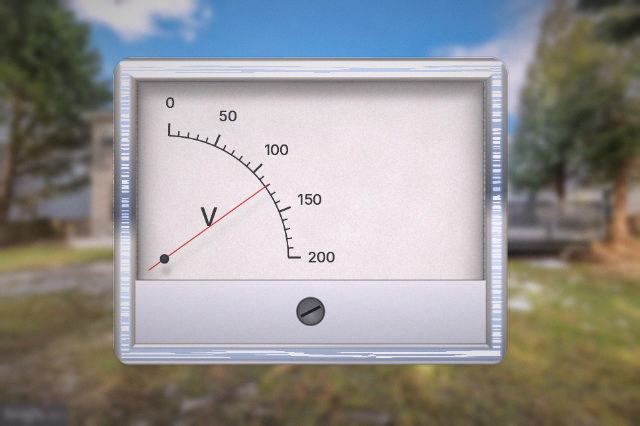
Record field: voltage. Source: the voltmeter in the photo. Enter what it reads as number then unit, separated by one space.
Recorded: 120 V
